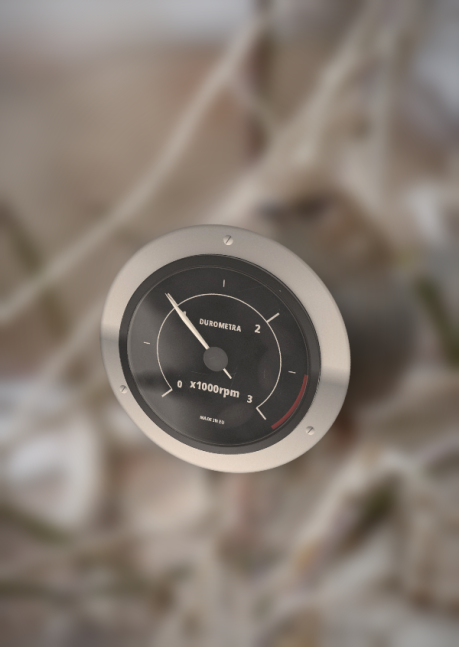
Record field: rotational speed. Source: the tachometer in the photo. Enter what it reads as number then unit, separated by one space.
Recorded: 1000 rpm
